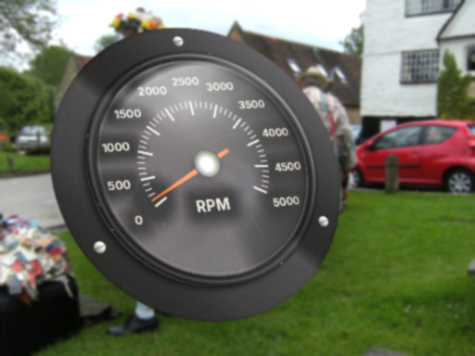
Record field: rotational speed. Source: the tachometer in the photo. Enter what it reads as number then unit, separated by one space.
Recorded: 100 rpm
